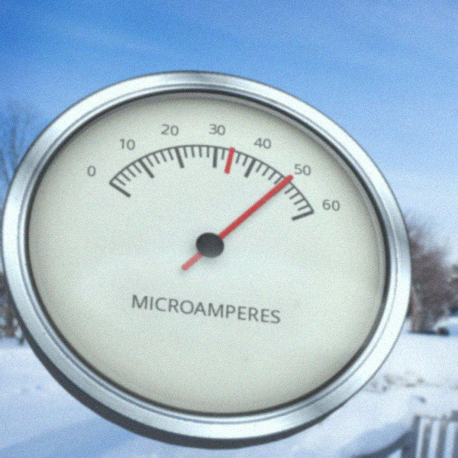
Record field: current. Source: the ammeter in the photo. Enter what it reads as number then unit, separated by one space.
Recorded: 50 µA
